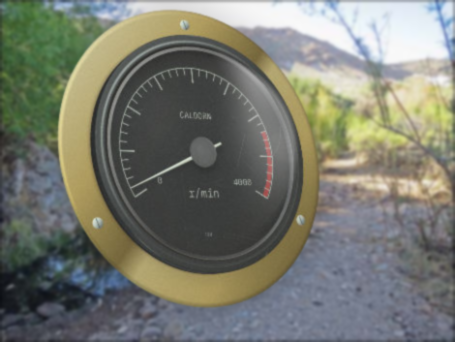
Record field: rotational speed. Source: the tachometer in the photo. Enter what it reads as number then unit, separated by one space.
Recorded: 100 rpm
